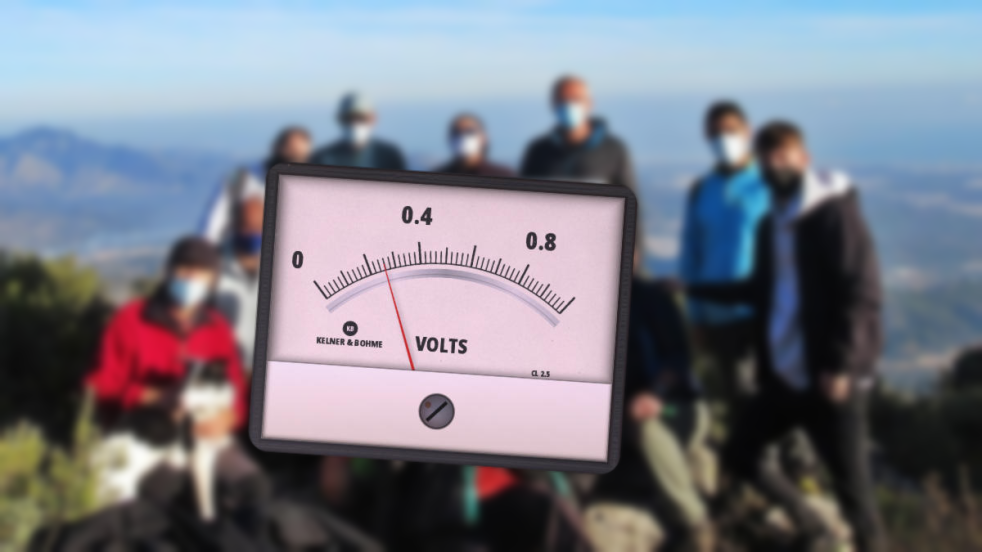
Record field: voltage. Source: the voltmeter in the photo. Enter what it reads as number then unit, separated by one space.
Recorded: 0.26 V
